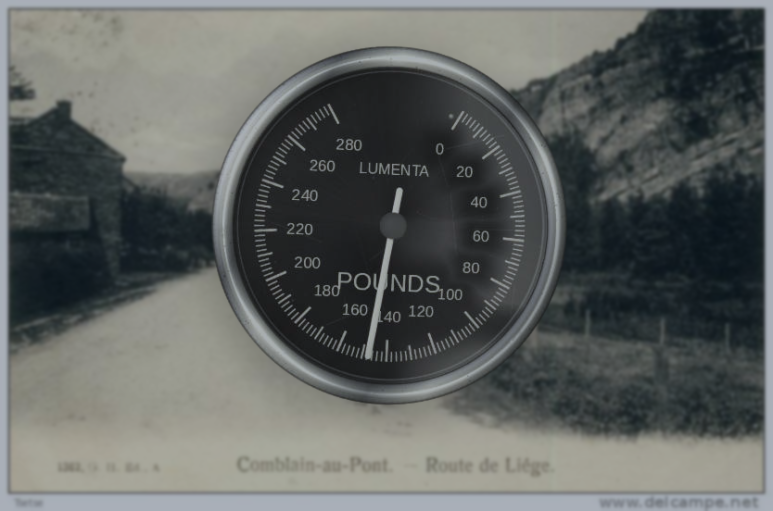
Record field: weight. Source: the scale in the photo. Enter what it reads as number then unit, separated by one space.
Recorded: 148 lb
